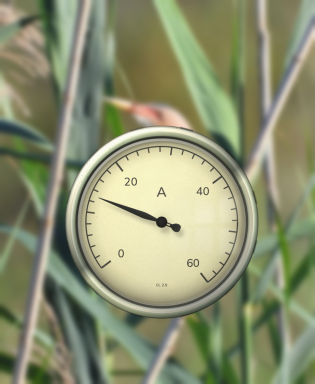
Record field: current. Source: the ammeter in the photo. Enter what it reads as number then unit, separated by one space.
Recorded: 13 A
